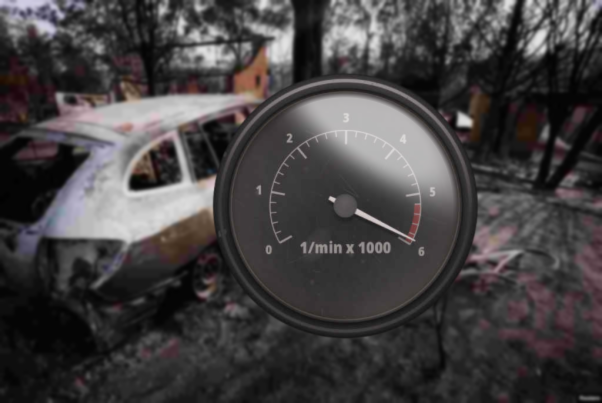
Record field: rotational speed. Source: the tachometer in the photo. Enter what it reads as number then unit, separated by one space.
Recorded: 5900 rpm
